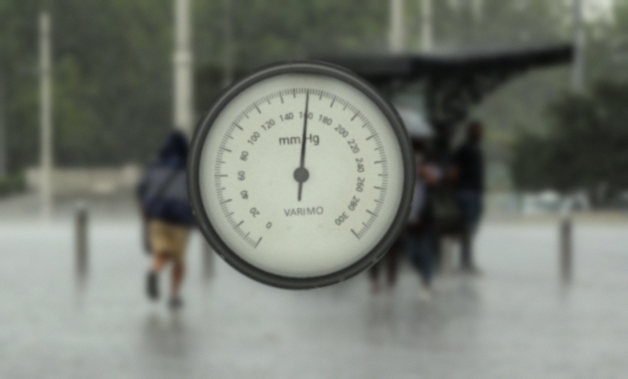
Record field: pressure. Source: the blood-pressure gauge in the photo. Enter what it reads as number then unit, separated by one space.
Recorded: 160 mmHg
